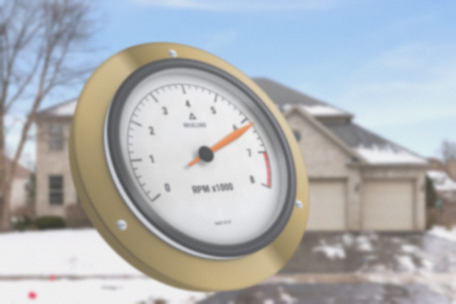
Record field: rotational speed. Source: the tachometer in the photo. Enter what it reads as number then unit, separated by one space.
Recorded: 6200 rpm
